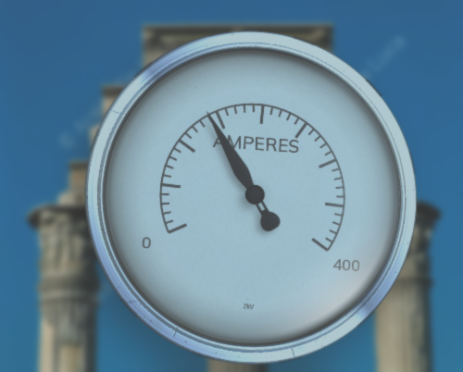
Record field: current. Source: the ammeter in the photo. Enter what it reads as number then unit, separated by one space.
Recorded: 140 A
